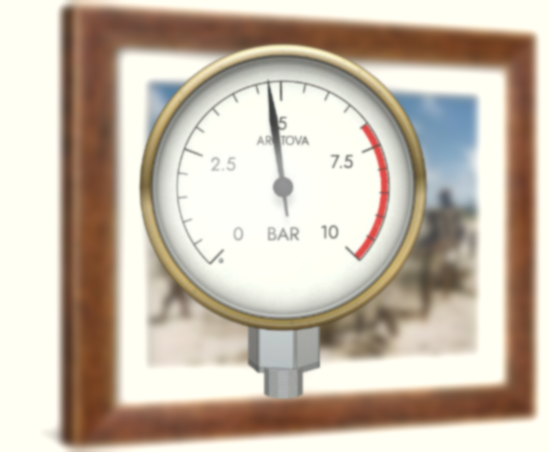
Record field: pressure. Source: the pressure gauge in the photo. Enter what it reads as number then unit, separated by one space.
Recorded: 4.75 bar
